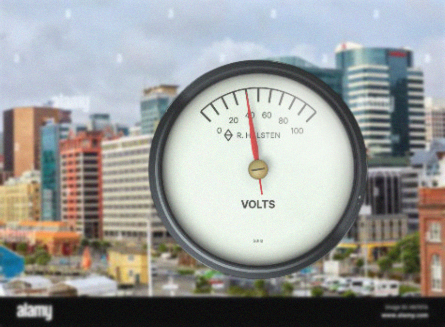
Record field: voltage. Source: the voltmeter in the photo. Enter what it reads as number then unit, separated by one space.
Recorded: 40 V
